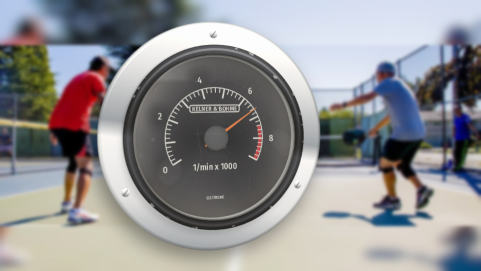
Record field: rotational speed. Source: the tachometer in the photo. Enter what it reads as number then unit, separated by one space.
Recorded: 6600 rpm
